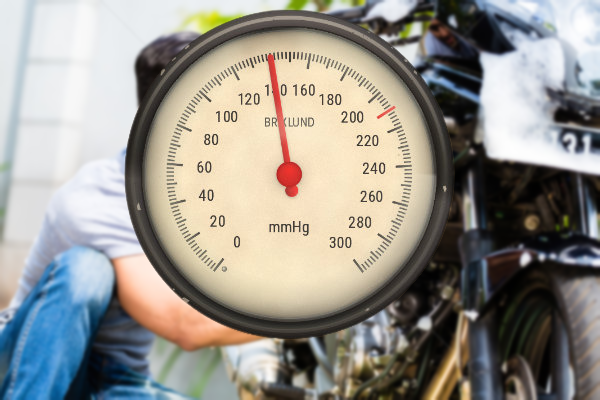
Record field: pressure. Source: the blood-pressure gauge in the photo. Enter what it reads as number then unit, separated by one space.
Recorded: 140 mmHg
